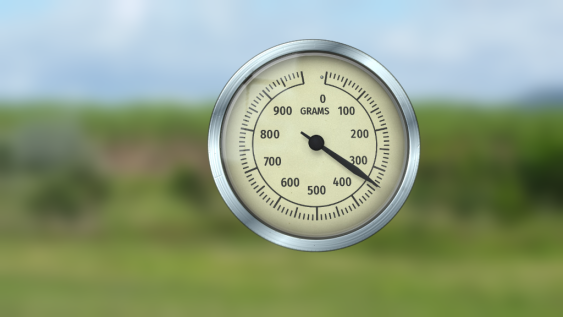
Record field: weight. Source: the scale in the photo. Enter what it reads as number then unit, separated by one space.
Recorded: 340 g
